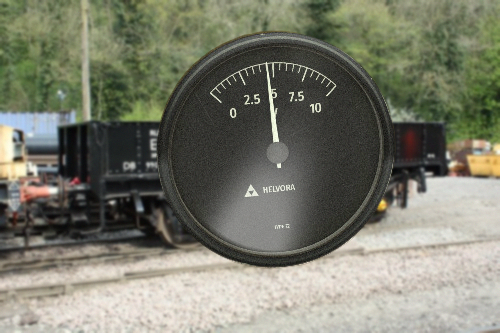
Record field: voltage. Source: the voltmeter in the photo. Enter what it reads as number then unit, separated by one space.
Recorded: 4.5 V
